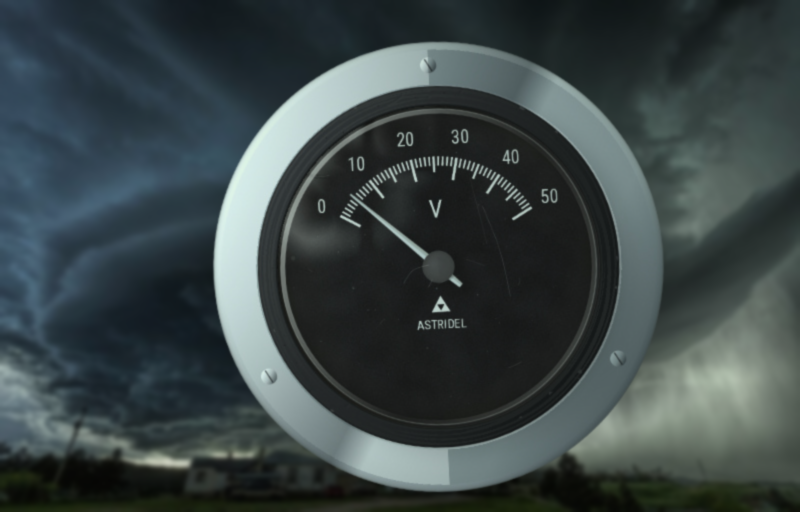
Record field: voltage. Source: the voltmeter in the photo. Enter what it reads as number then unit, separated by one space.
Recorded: 5 V
